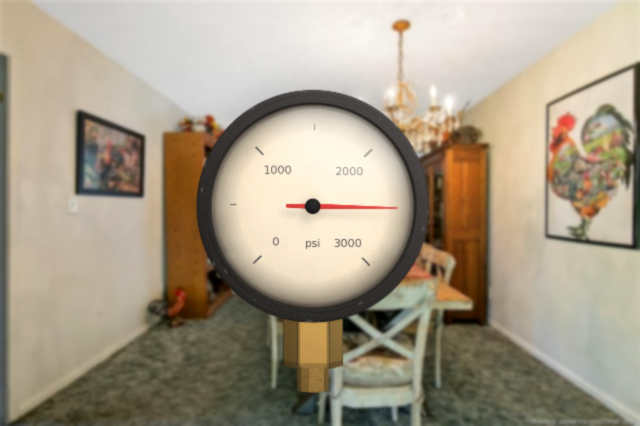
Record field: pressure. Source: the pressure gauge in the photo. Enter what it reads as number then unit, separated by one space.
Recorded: 2500 psi
